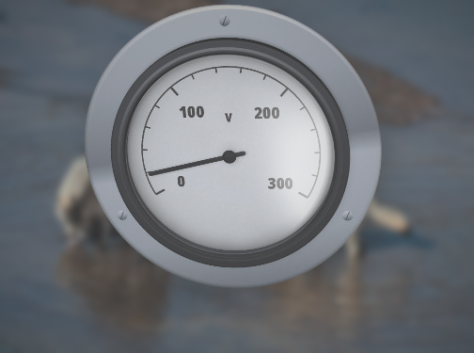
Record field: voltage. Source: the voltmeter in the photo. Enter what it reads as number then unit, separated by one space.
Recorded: 20 V
